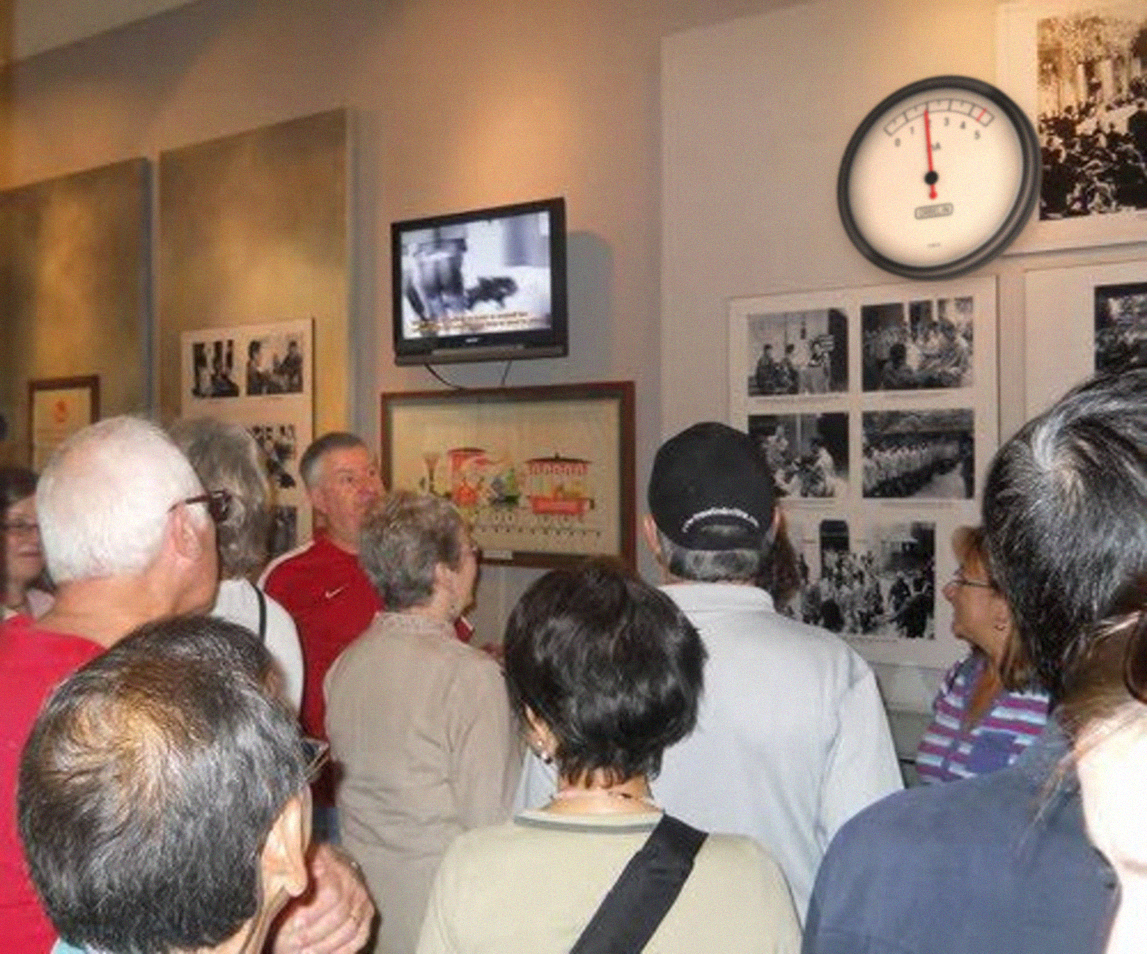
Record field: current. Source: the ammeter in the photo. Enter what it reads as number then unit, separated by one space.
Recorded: 2 mA
